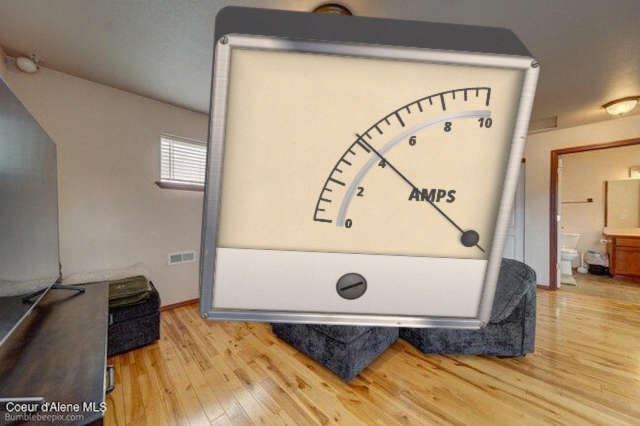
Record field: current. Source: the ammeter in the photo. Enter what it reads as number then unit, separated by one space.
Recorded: 4.25 A
